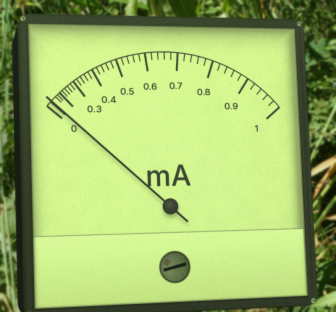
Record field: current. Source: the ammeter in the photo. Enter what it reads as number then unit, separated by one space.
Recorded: 0.1 mA
